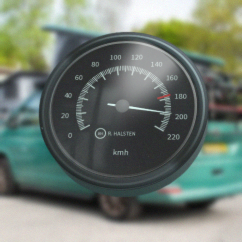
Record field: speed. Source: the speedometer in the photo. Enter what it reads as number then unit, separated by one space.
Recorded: 200 km/h
